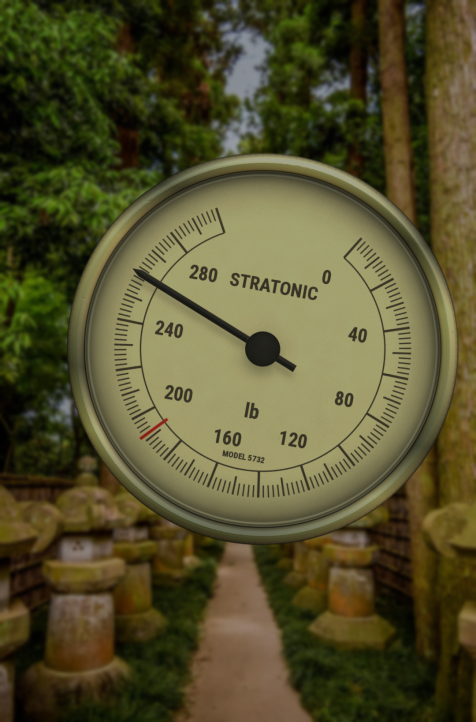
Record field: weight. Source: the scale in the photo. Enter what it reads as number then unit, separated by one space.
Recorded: 260 lb
